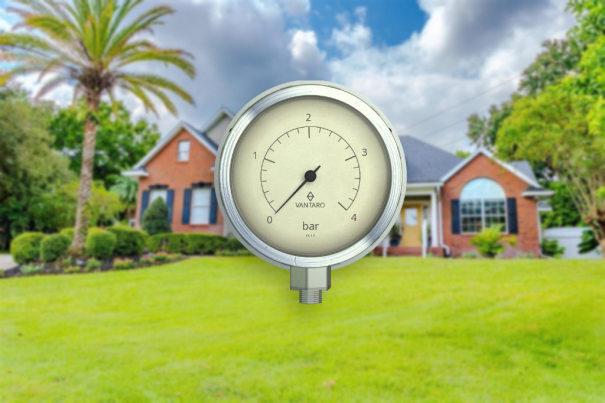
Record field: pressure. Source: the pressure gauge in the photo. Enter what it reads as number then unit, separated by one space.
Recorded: 0 bar
